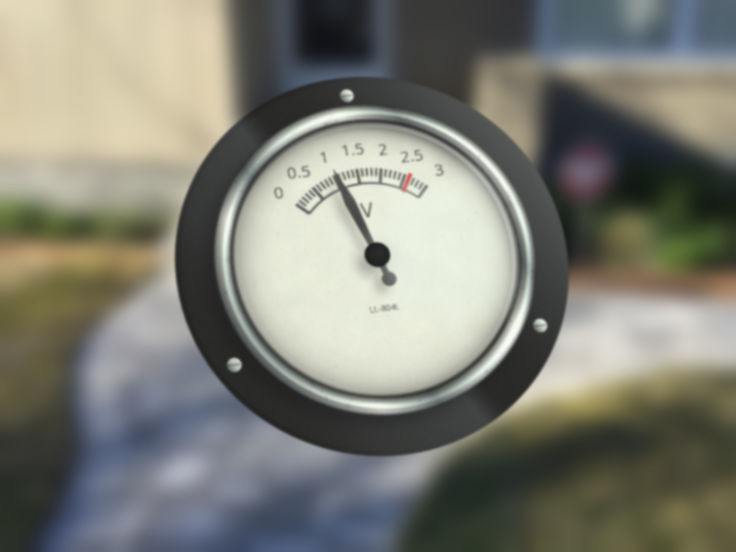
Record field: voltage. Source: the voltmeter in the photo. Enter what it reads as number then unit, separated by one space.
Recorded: 1 V
